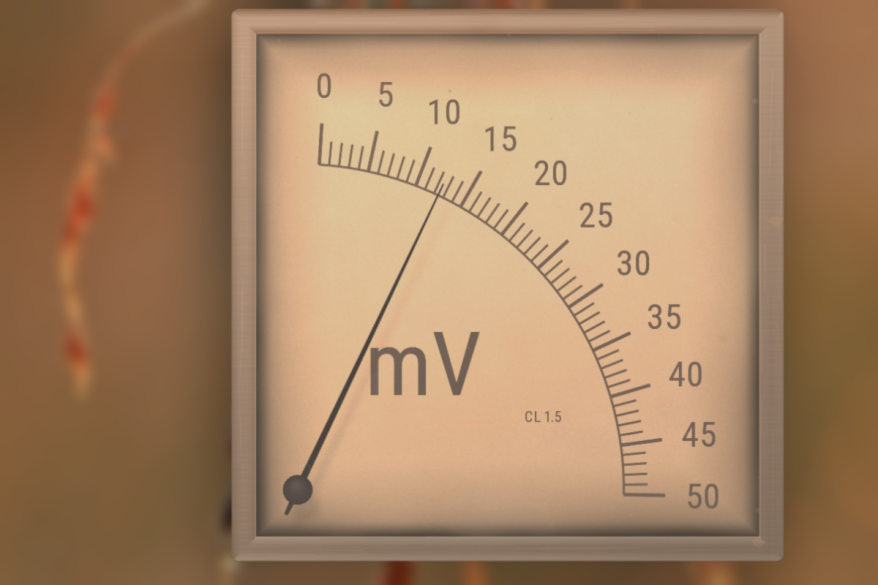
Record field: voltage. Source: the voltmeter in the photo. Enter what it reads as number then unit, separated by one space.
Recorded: 12.5 mV
